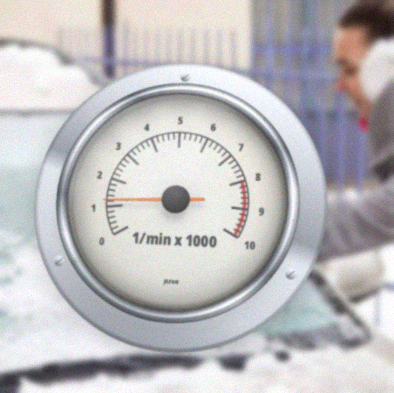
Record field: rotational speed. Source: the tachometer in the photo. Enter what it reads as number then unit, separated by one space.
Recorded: 1200 rpm
